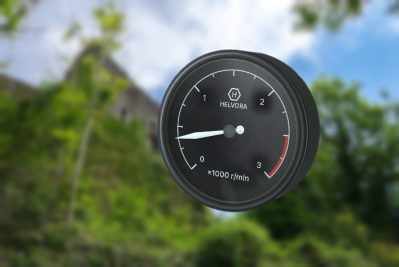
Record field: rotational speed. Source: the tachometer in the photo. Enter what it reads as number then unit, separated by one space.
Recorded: 375 rpm
